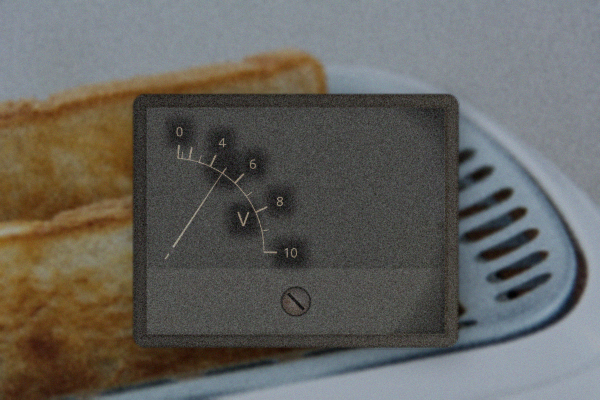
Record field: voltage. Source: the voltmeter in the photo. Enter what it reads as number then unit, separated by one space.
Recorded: 5 V
